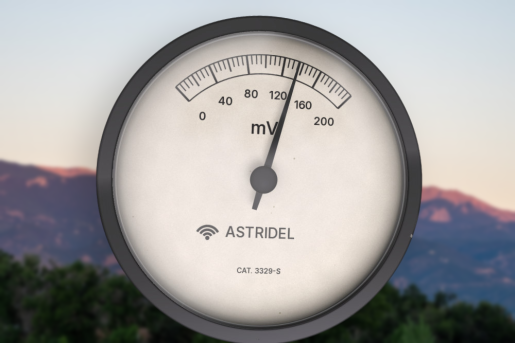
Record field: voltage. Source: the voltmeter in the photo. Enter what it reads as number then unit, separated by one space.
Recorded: 135 mV
